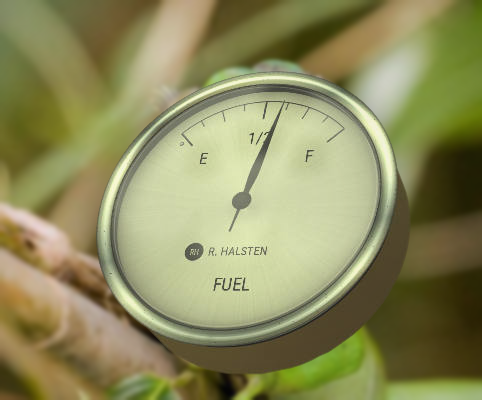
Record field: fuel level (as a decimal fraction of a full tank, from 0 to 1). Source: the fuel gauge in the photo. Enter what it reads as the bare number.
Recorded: 0.625
